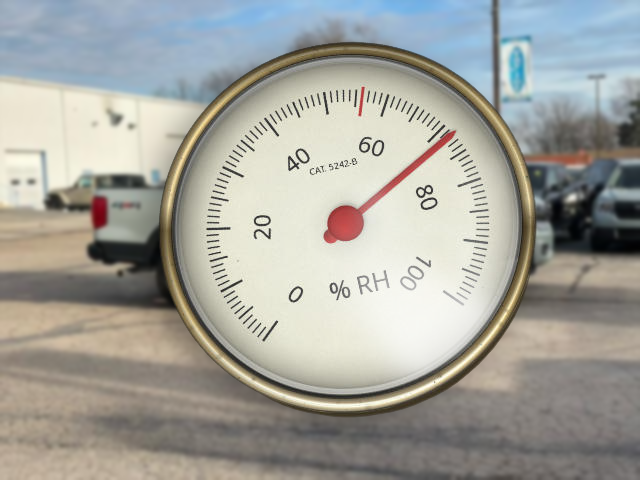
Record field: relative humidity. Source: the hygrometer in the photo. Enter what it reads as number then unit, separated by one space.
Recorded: 72 %
